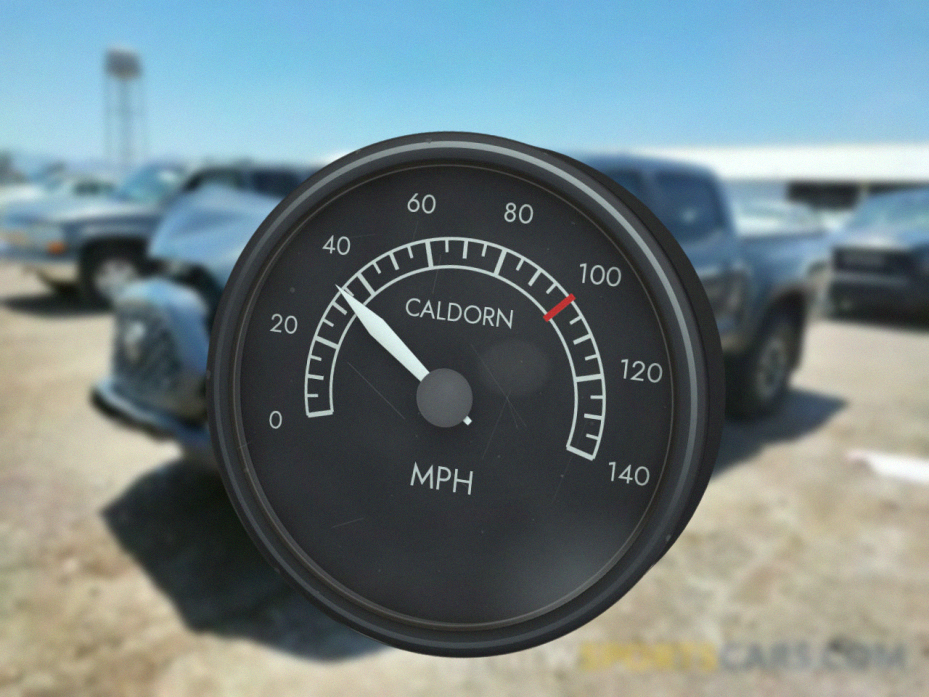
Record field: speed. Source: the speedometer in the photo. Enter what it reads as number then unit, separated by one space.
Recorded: 35 mph
